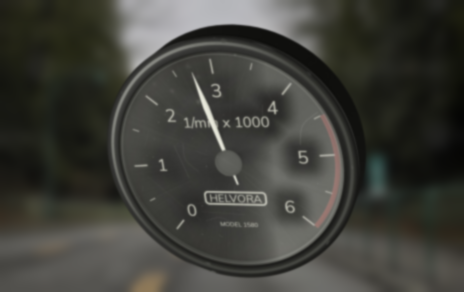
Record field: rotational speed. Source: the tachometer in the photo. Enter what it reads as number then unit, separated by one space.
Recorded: 2750 rpm
